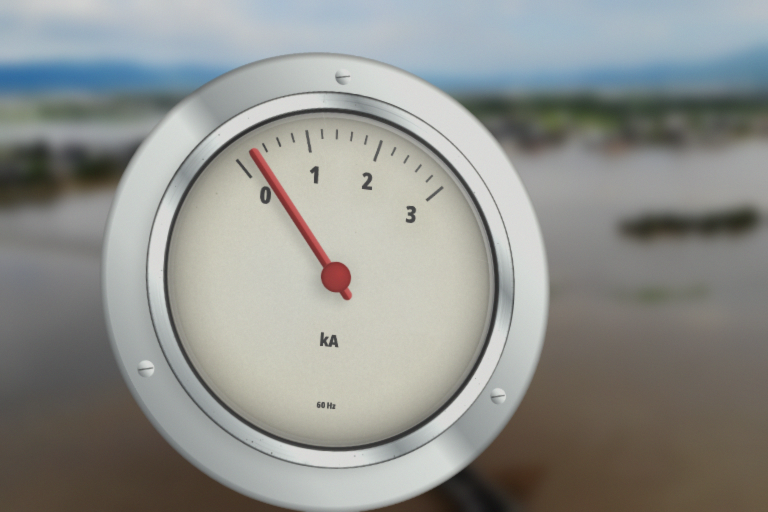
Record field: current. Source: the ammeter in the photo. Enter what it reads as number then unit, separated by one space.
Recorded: 0.2 kA
